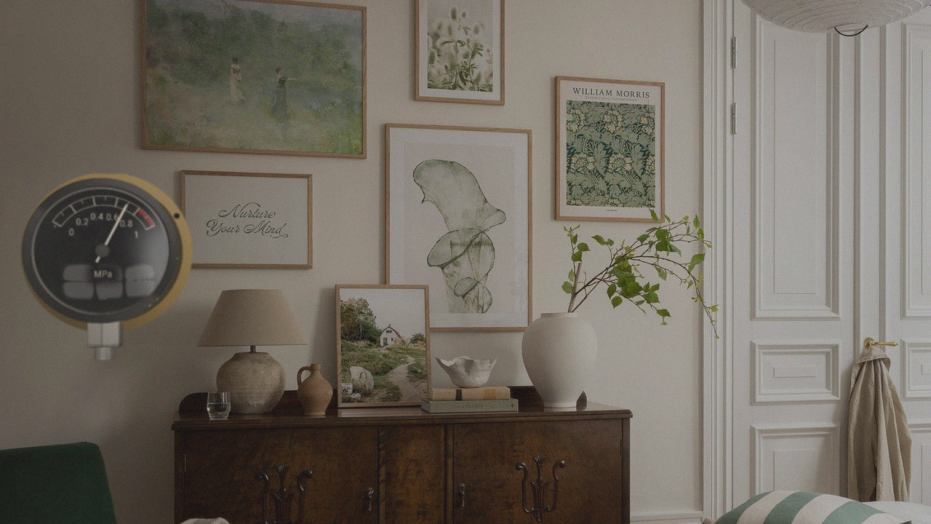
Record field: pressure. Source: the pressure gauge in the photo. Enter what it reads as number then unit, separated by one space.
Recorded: 0.7 MPa
